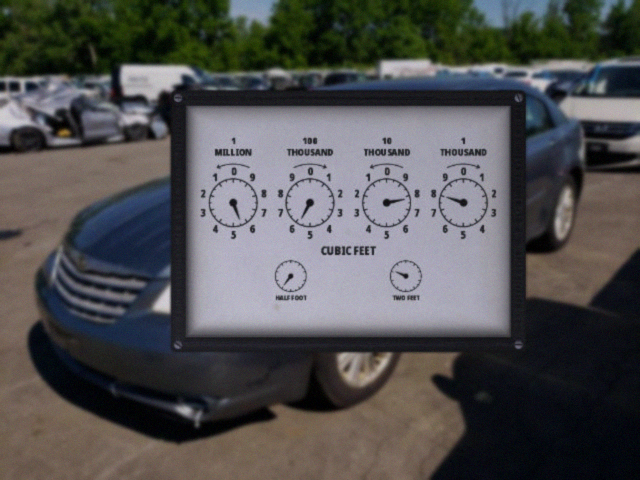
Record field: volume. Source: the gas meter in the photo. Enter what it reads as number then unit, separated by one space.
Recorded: 557800 ft³
